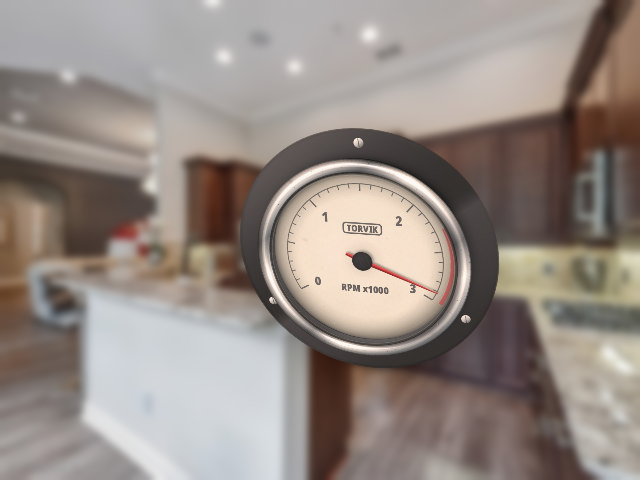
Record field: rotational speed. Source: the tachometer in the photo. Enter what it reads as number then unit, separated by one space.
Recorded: 2900 rpm
